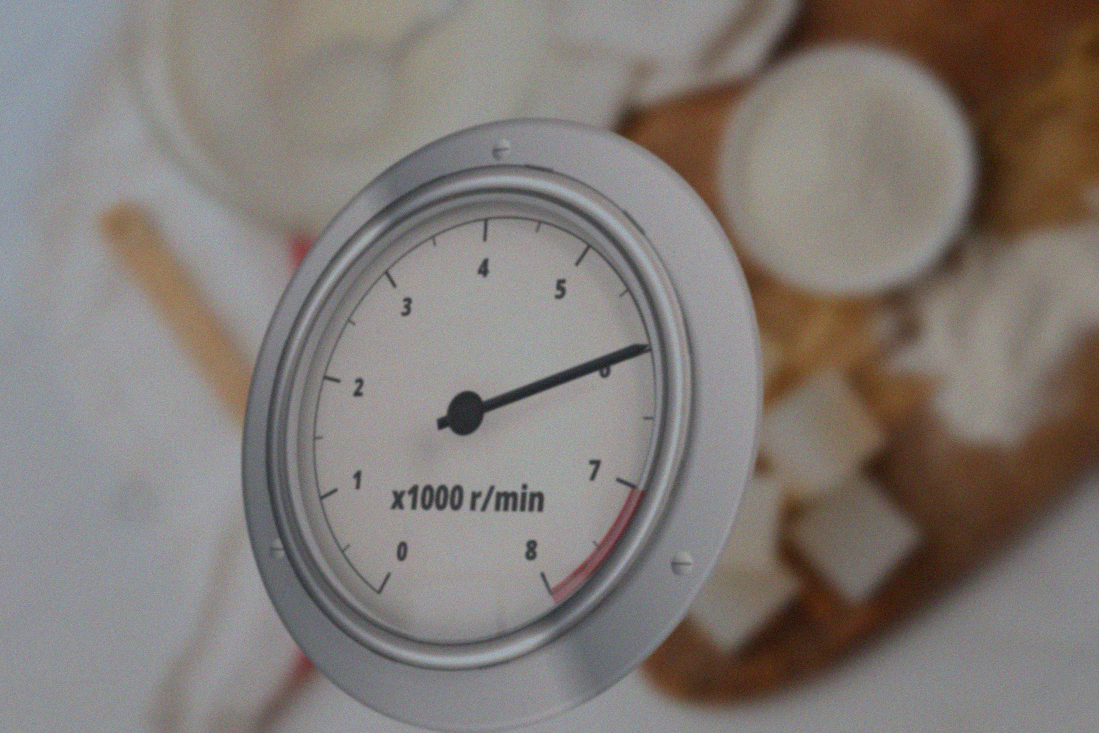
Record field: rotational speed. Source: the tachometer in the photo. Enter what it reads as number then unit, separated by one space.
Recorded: 6000 rpm
